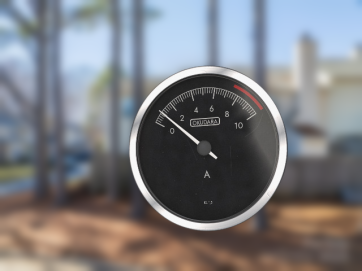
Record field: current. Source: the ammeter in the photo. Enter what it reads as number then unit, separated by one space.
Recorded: 1 A
